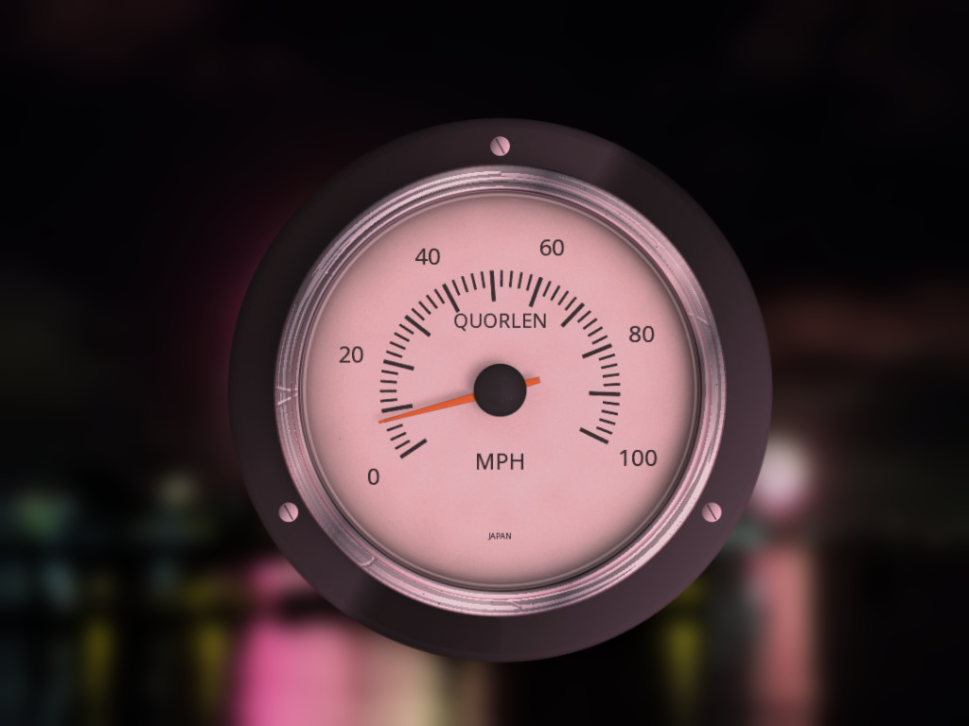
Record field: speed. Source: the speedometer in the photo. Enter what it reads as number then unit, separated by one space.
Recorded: 8 mph
